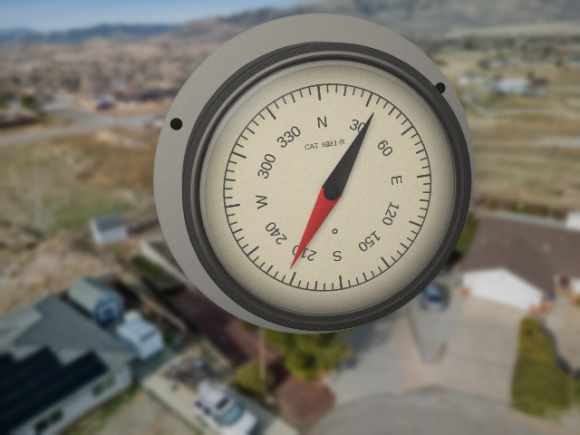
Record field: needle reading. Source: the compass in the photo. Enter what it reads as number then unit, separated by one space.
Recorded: 215 °
